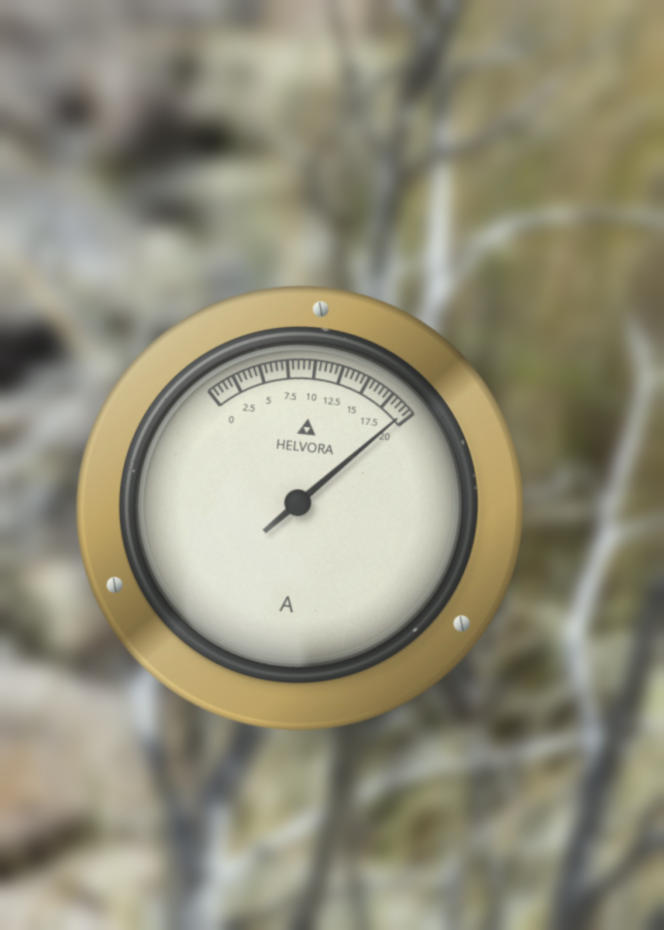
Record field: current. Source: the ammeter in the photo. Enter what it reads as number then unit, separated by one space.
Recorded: 19.5 A
